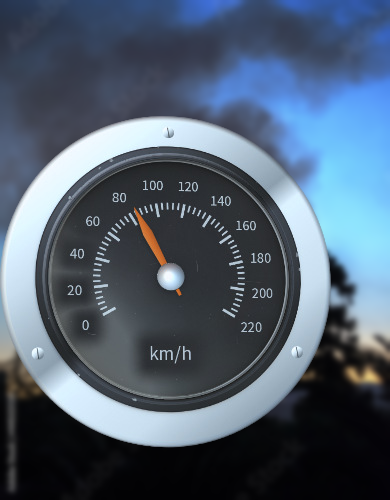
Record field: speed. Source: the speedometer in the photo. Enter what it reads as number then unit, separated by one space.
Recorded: 84 km/h
